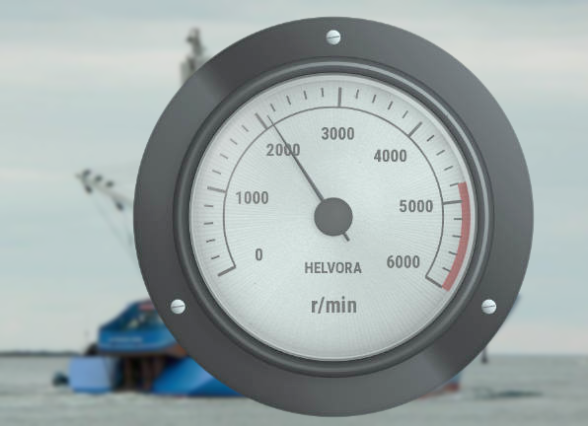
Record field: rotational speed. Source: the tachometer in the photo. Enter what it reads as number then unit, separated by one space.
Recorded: 2100 rpm
